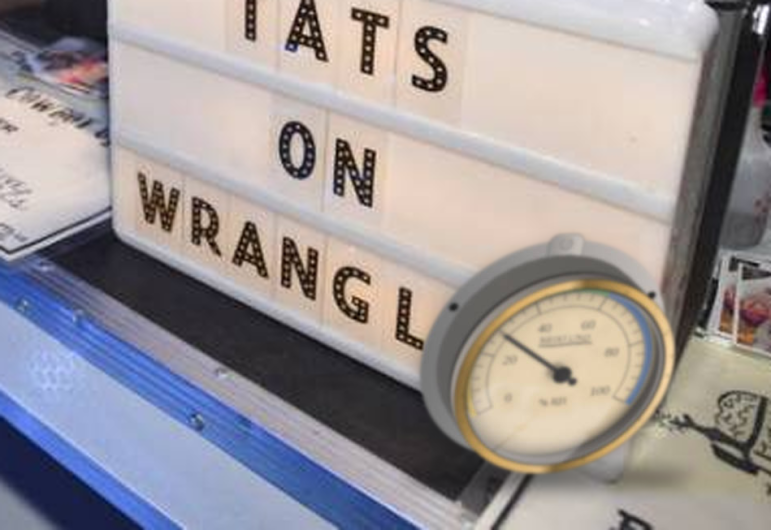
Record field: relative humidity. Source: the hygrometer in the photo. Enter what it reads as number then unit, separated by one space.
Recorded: 28 %
